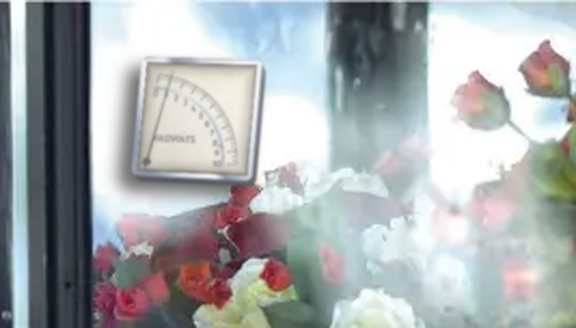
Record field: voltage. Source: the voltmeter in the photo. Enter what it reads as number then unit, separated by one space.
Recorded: 1 kV
